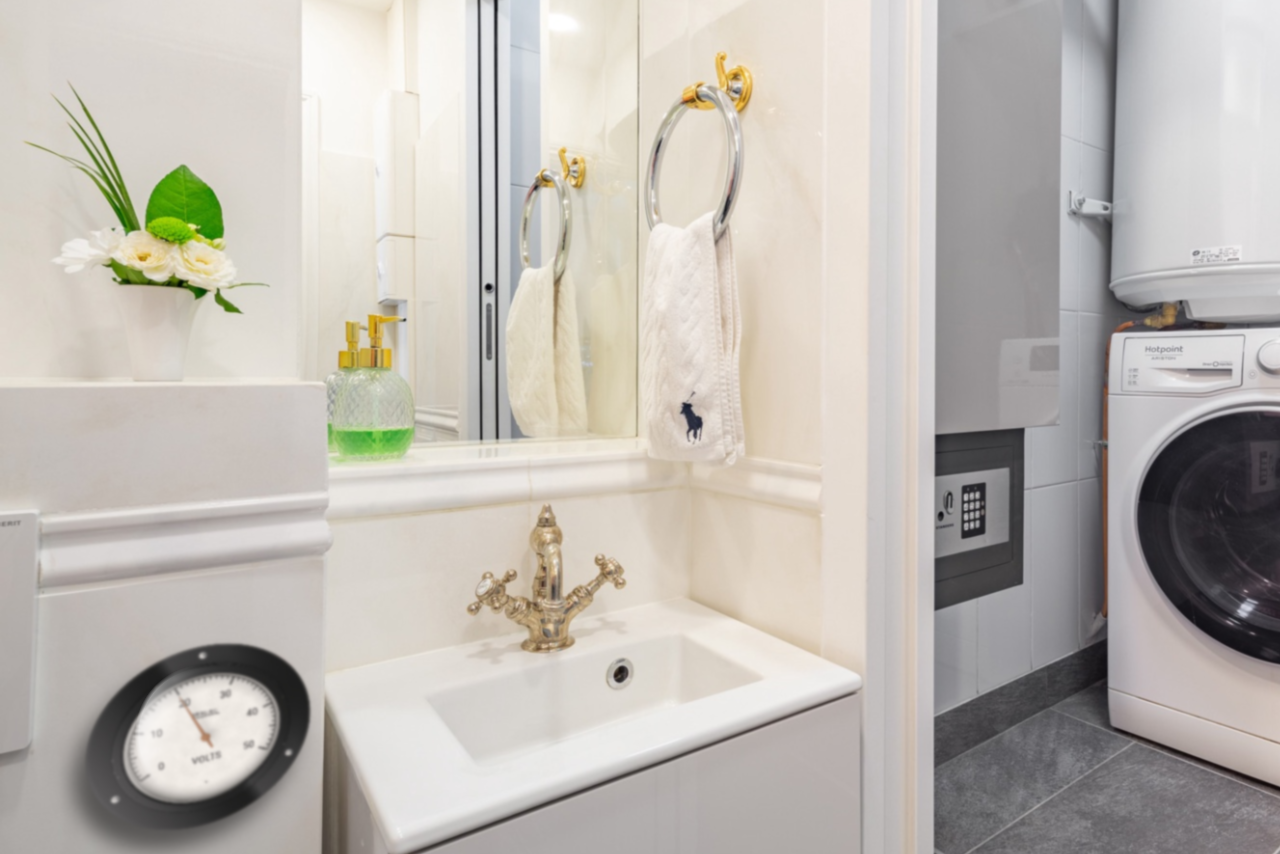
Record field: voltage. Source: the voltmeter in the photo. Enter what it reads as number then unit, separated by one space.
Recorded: 20 V
